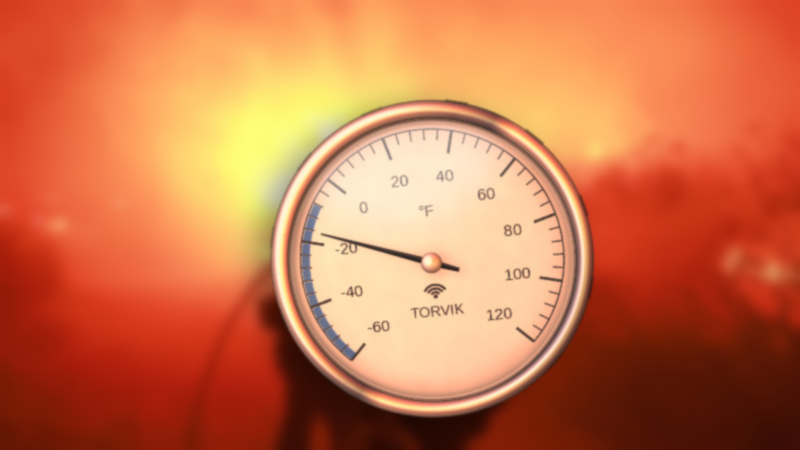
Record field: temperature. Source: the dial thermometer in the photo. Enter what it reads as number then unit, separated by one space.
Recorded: -16 °F
